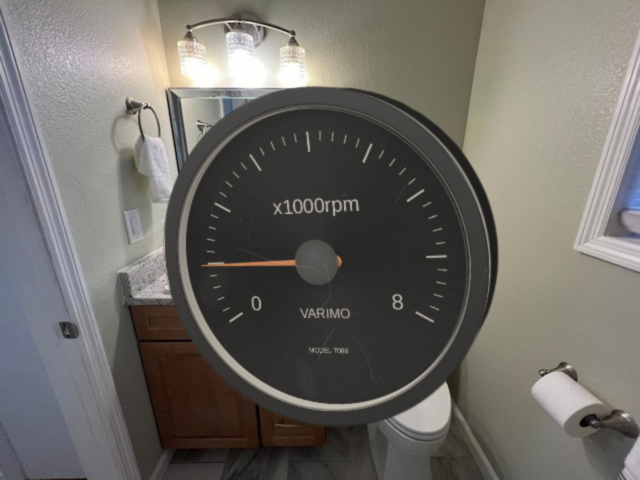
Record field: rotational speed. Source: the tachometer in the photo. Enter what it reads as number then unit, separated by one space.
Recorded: 1000 rpm
